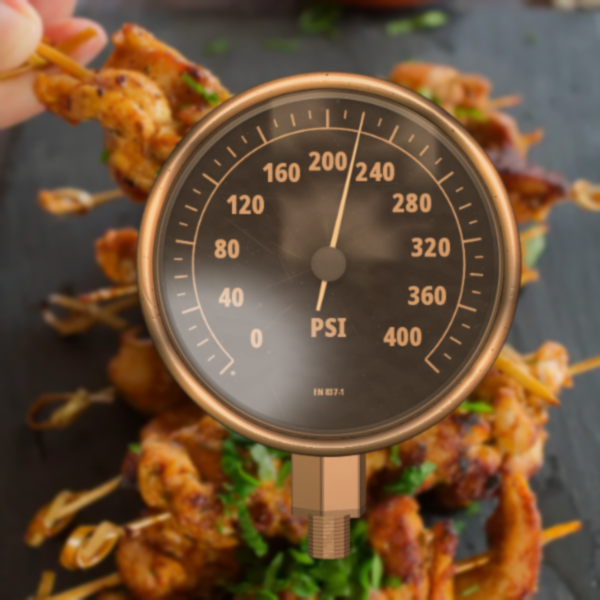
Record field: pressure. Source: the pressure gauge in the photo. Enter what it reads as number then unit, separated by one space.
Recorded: 220 psi
